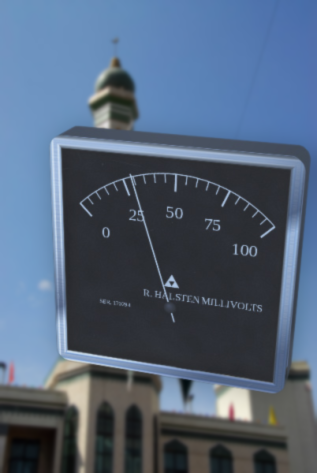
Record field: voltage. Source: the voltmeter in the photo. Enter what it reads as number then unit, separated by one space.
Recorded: 30 mV
